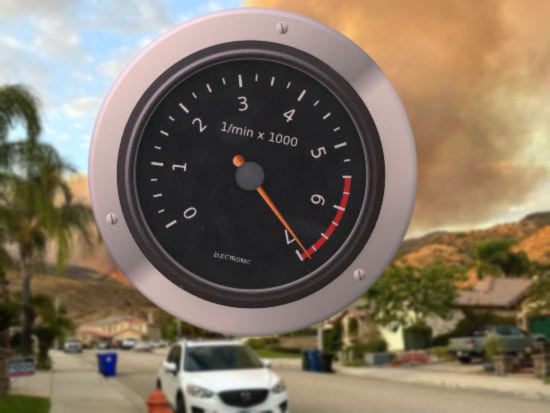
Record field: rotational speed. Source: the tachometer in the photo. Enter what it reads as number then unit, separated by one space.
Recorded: 6875 rpm
